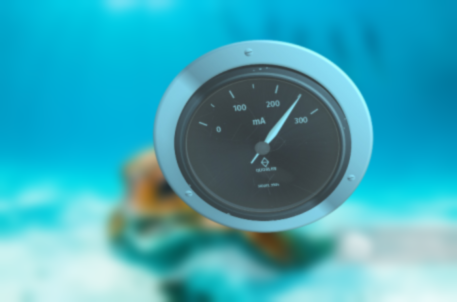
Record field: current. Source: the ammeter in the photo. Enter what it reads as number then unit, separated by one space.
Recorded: 250 mA
